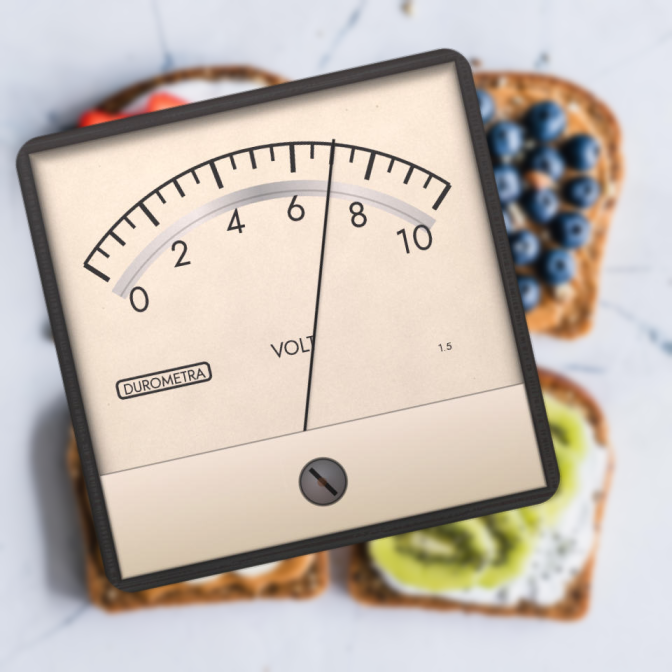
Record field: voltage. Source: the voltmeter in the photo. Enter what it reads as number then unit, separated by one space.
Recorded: 7 V
